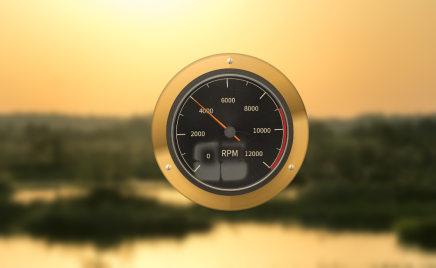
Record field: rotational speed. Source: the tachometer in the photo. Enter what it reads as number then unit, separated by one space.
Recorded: 4000 rpm
